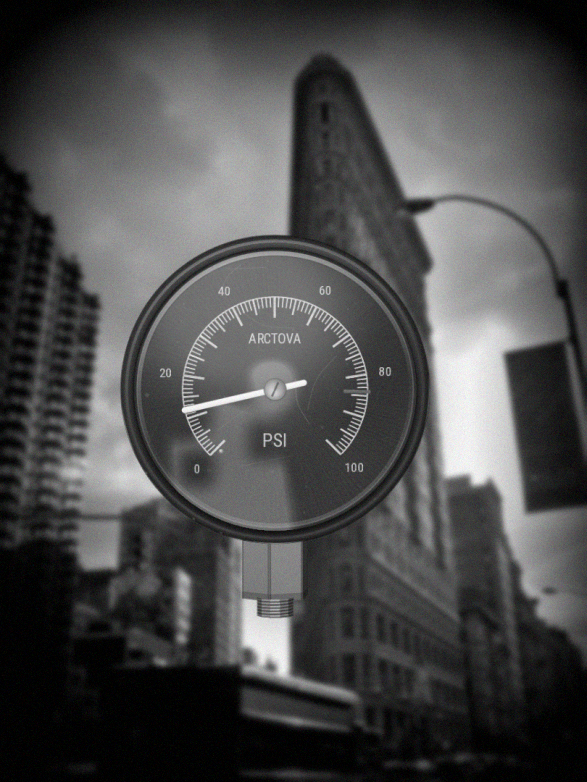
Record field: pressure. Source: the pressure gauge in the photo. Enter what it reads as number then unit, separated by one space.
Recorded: 12 psi
